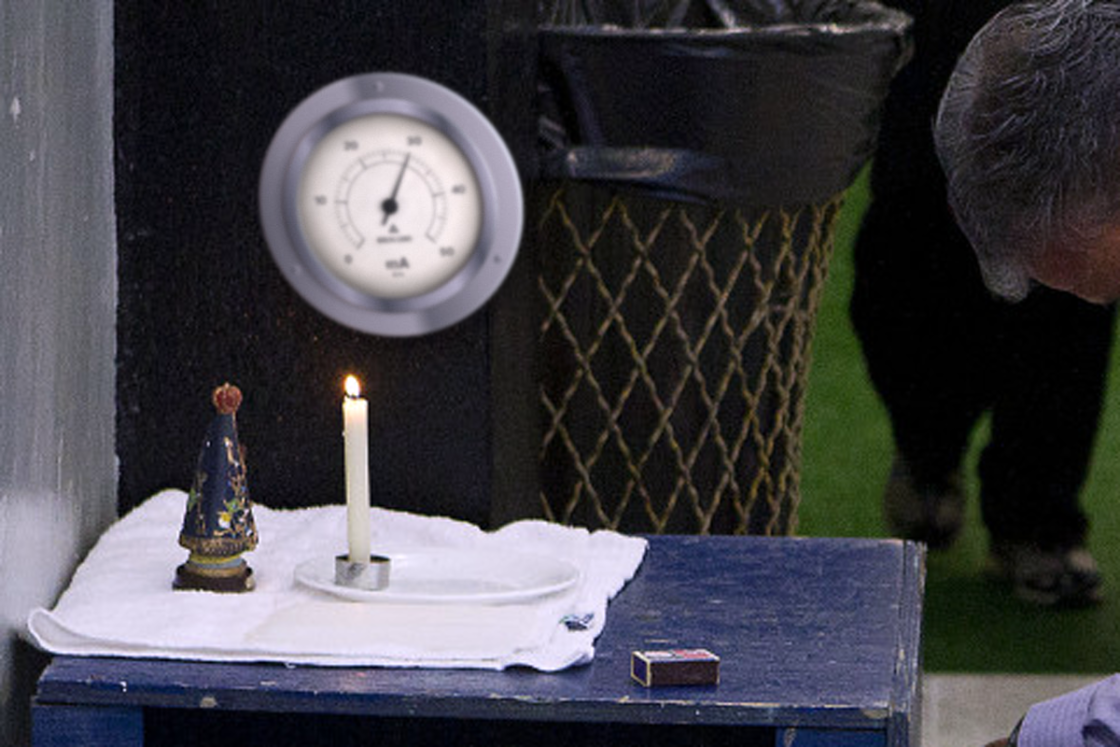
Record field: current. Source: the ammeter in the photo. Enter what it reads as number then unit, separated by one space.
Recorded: 30 mA
